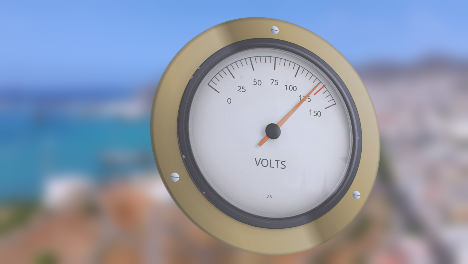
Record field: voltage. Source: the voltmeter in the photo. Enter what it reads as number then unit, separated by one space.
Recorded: 125 V
